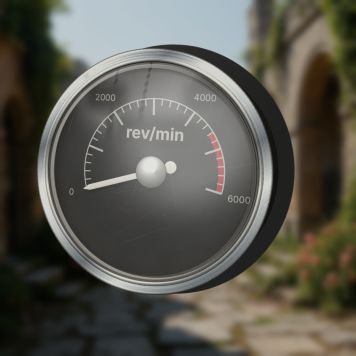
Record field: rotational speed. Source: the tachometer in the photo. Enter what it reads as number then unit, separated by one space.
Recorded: 0 rpm
